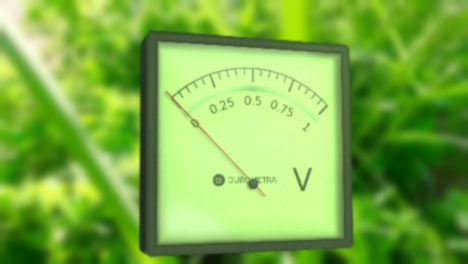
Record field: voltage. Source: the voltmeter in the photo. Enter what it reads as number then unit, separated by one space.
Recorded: 0 V
